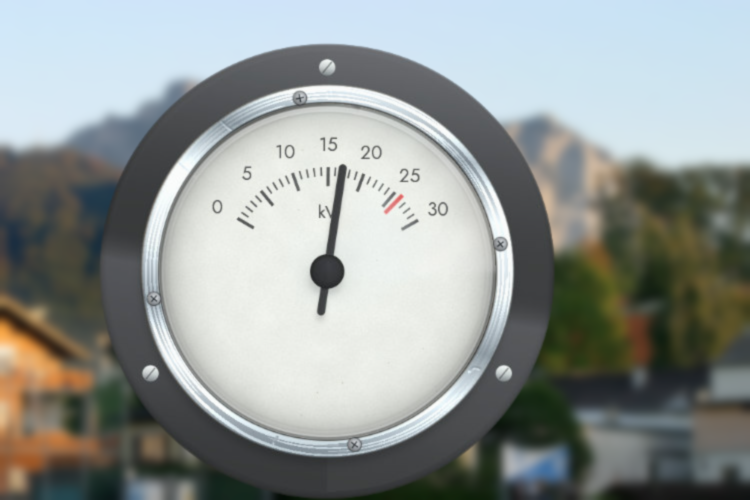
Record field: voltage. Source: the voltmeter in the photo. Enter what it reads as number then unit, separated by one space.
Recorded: 17 kV
